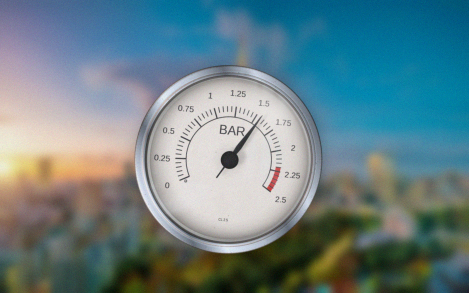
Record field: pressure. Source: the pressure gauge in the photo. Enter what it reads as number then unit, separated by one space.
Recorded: 1.55 bar
